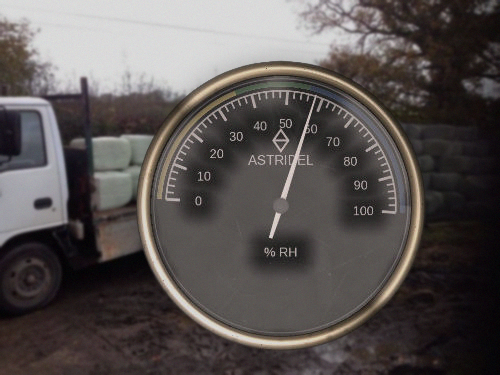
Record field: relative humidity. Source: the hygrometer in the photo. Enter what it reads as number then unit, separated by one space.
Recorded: 58 %
